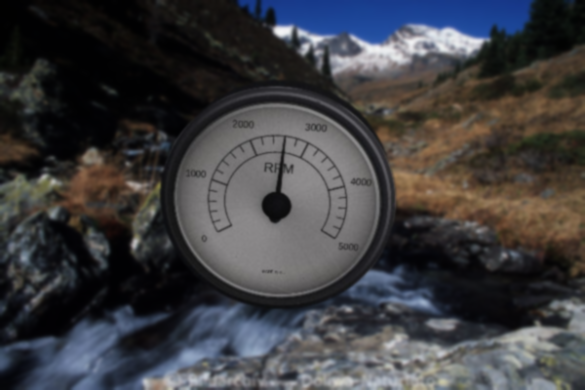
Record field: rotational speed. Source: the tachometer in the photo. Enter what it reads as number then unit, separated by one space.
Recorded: 2600 rpm
